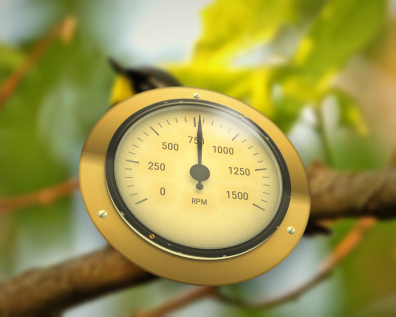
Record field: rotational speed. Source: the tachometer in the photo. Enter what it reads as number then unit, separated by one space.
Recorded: 775 rpm
